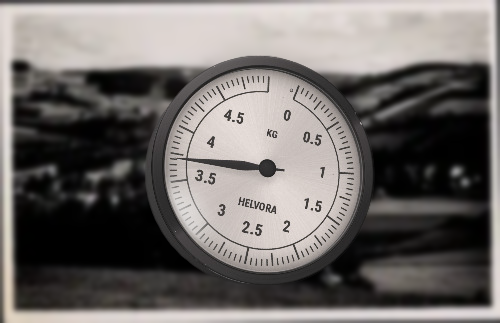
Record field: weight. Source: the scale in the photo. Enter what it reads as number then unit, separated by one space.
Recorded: 3.7 kg
